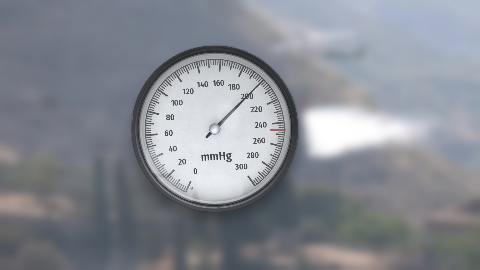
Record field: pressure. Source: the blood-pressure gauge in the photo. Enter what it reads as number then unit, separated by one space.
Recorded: 200 mmHg
